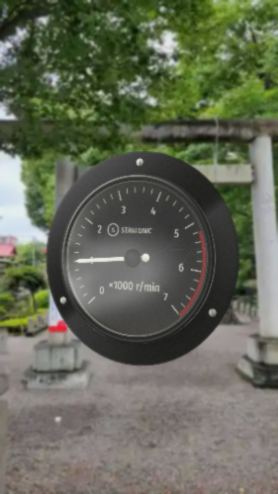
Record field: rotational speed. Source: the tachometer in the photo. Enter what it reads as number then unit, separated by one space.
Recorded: 1000 rpm
